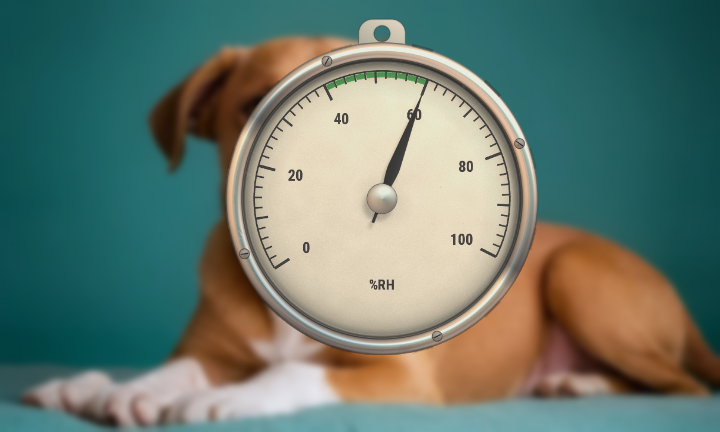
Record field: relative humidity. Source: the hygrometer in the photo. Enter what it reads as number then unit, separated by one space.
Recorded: 60 %
